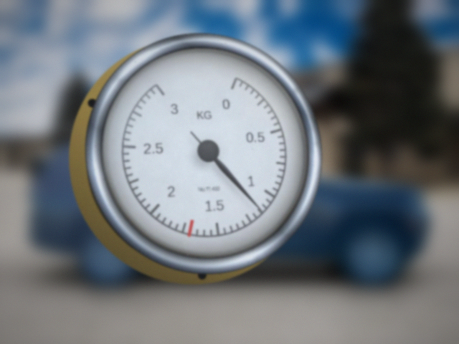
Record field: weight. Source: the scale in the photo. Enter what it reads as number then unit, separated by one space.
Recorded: 1.15 kg
